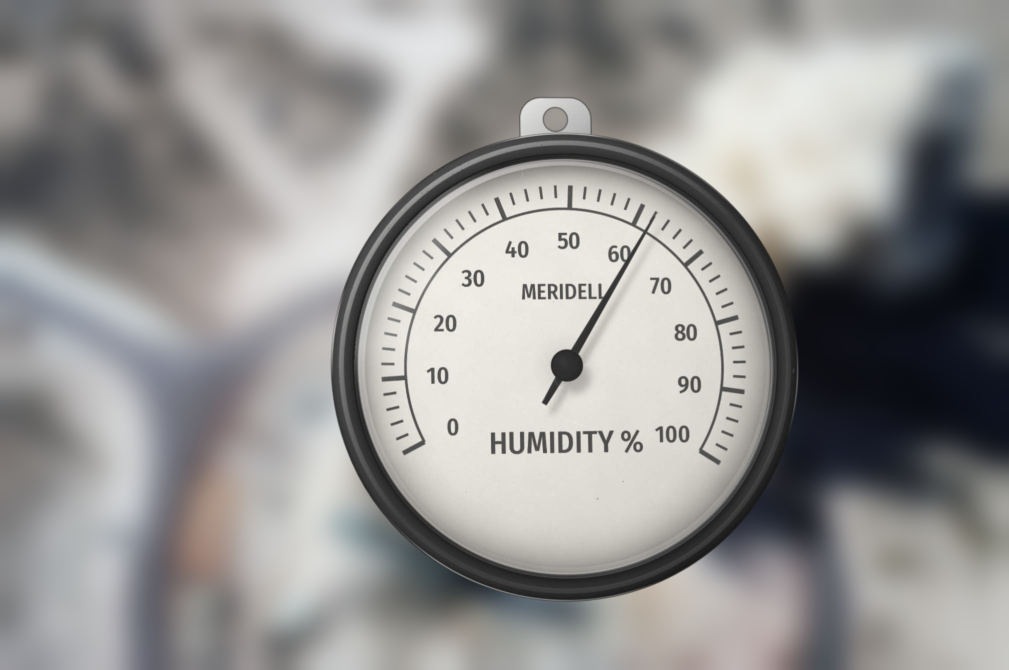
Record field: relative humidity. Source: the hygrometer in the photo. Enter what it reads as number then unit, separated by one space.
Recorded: 62 %
